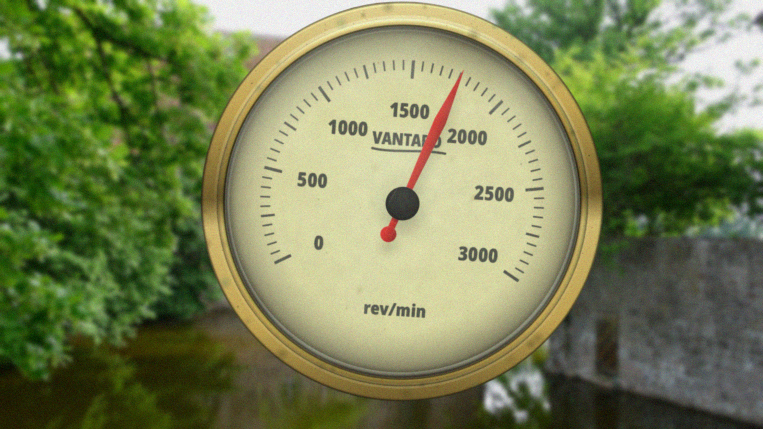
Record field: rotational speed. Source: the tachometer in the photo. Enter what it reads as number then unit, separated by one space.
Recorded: 1750 rpm
